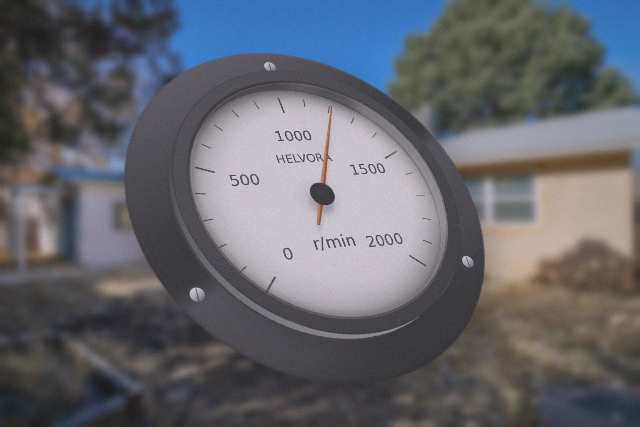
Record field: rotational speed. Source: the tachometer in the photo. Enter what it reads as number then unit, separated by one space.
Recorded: 1200 rpm
